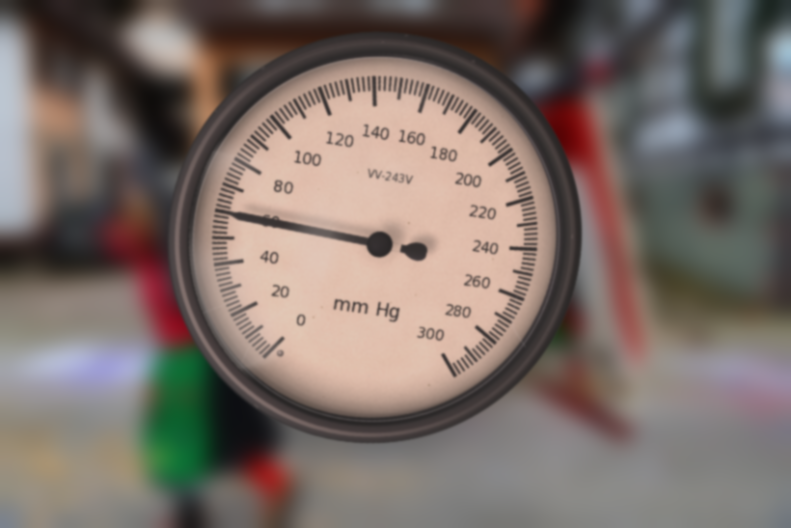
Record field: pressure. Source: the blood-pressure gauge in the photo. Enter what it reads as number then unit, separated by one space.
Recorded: 60 mmHg
